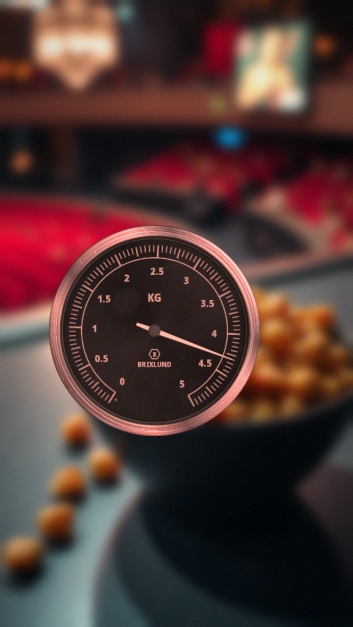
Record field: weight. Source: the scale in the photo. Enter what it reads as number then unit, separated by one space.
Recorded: 4.3 kg
